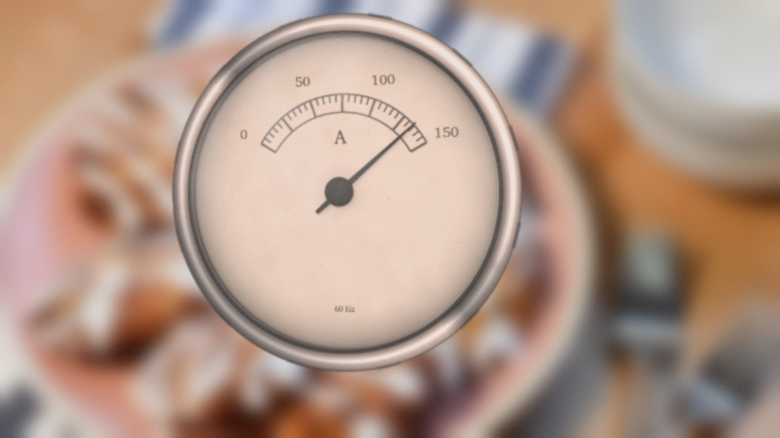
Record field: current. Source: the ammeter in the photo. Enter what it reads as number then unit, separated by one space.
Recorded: 135 A
